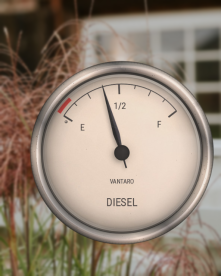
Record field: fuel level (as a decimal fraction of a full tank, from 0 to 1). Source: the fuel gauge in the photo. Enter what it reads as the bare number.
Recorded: 0.375
